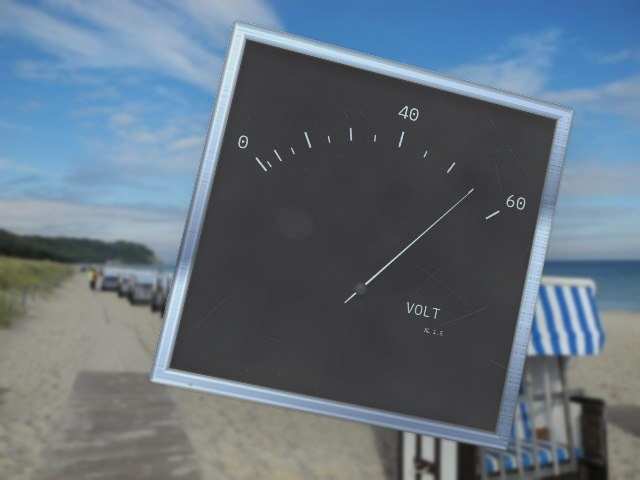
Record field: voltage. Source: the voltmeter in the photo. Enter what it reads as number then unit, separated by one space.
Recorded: 55 V
